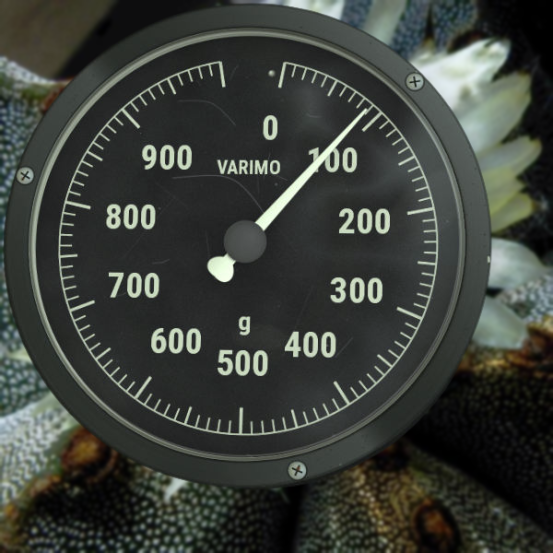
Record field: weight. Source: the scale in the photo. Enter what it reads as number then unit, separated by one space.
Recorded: 90 g
